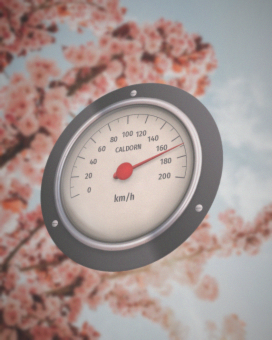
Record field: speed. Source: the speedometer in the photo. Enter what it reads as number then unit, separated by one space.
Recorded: 170 km/h
